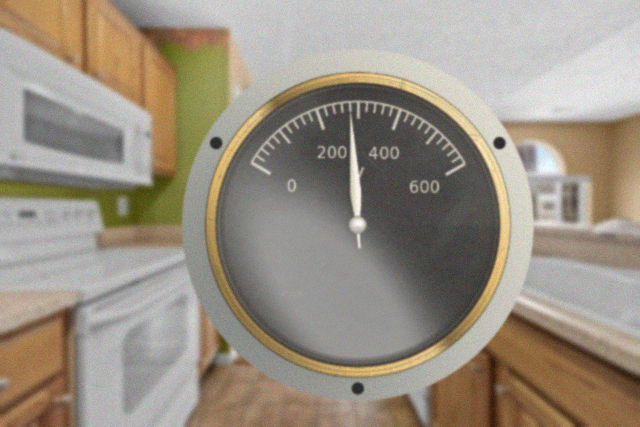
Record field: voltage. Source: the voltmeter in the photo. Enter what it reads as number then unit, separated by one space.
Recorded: 280 V
